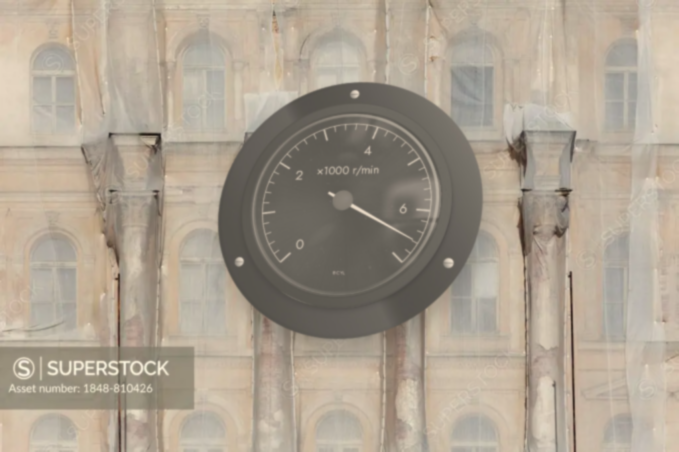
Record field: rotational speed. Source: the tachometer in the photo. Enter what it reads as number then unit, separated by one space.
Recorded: 6600 rpm
